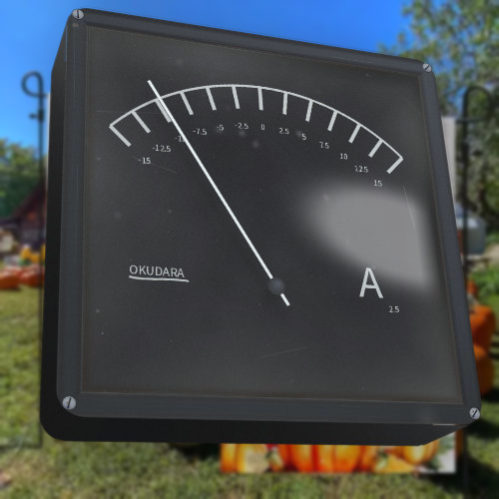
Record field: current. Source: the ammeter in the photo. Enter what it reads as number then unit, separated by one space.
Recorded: -10 A
